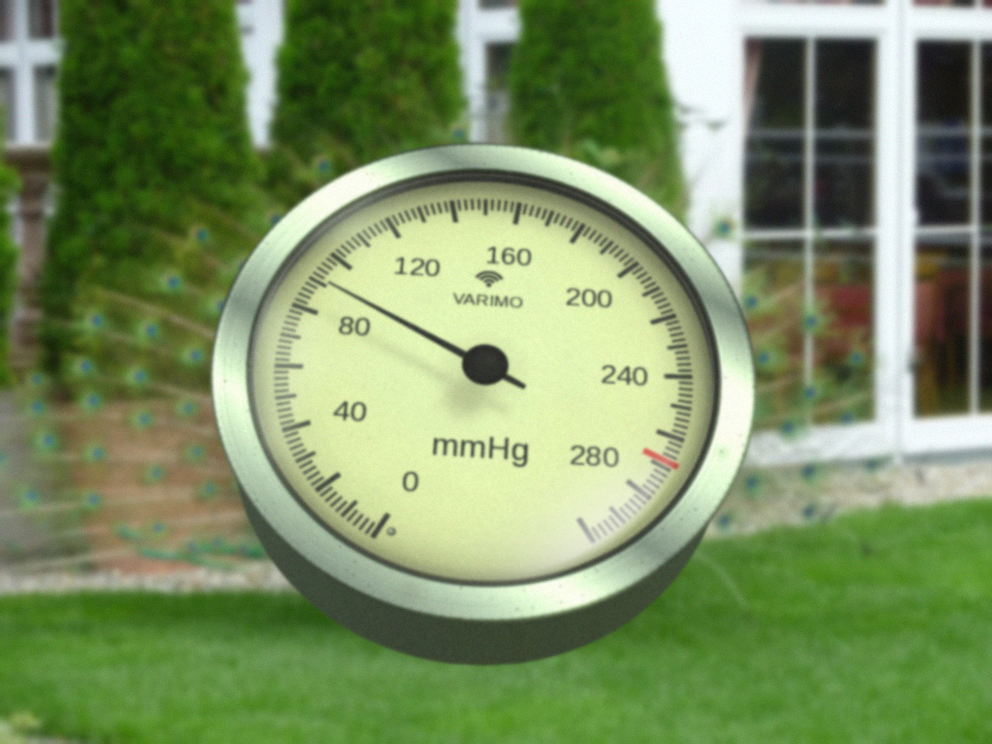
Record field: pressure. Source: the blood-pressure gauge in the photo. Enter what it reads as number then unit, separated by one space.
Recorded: 90 mmHg
